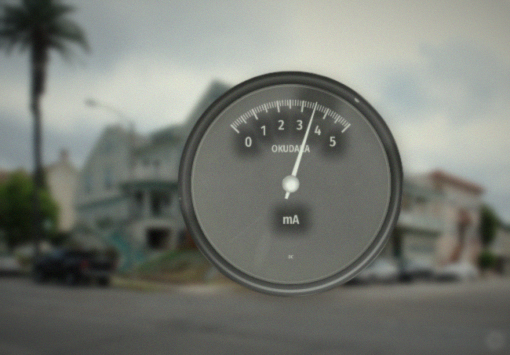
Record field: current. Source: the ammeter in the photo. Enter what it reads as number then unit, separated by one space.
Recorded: 3.5 mA
